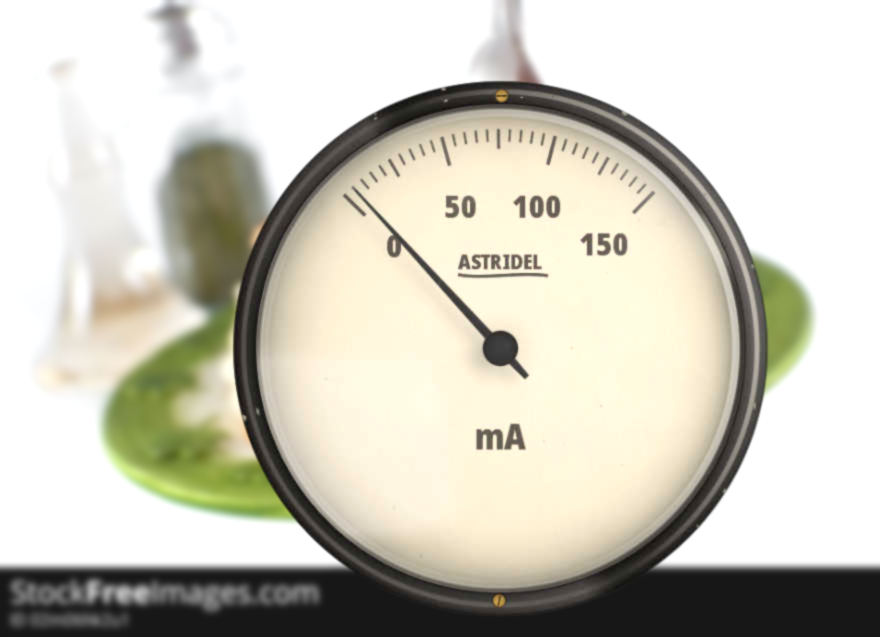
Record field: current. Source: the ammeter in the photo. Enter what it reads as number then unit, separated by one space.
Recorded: 5 mA
